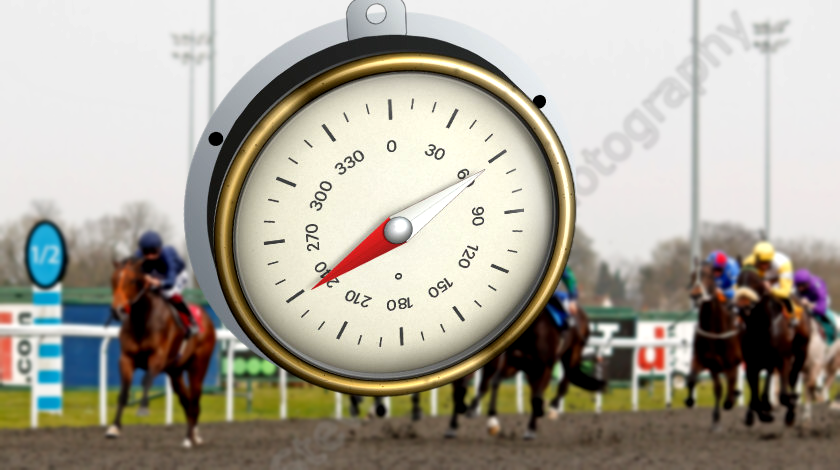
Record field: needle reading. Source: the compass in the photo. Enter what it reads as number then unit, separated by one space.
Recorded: 240 °
